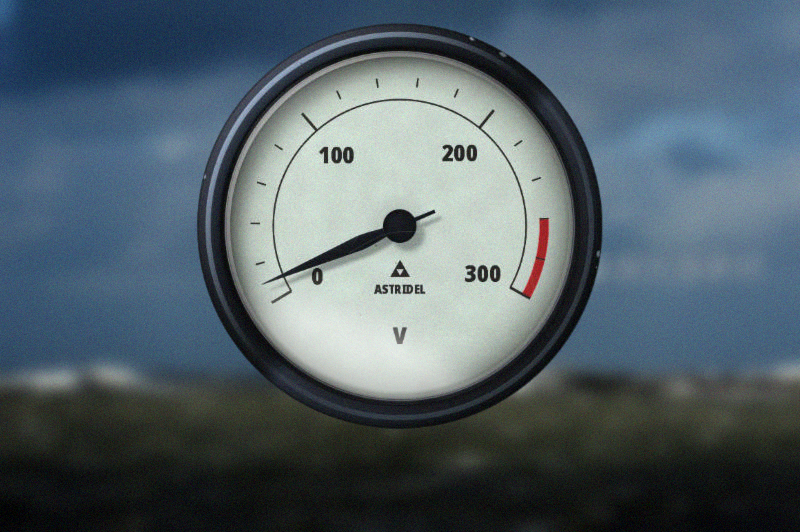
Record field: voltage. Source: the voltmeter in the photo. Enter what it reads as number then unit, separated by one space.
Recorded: 10 V
